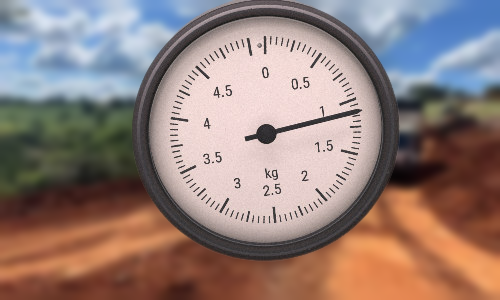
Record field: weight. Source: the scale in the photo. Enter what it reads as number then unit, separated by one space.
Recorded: 1.1 kg
